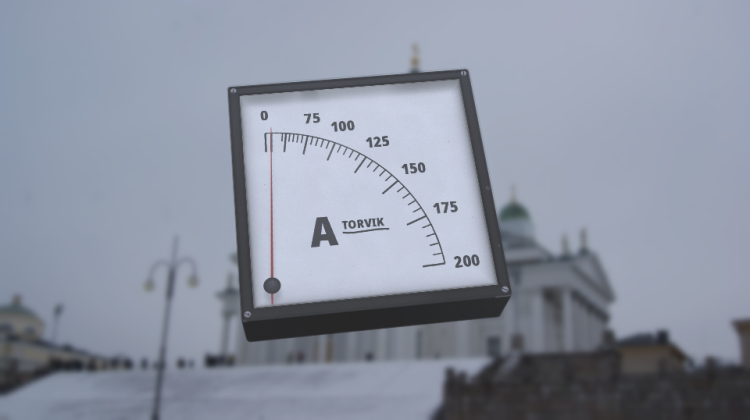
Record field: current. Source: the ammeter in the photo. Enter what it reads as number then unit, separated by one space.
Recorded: 25 A
